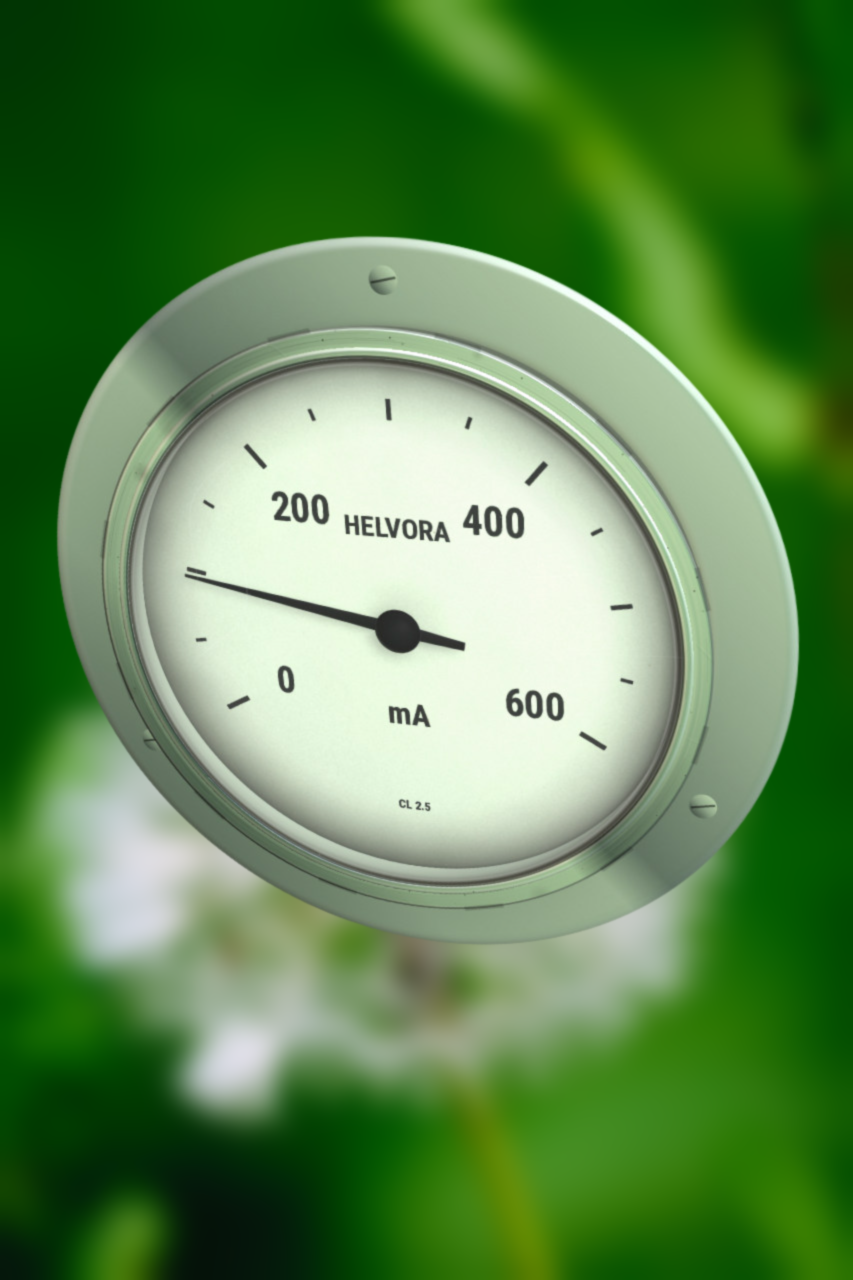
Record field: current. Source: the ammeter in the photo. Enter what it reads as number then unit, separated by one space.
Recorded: 100 mA
